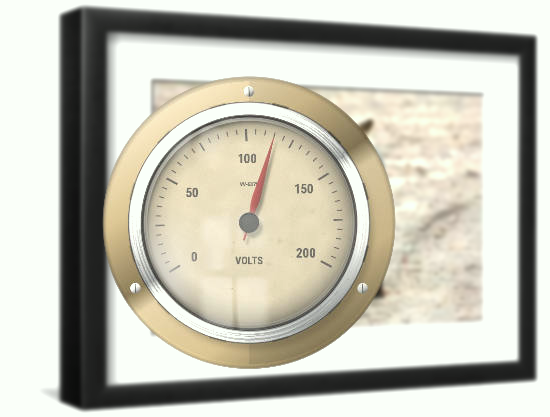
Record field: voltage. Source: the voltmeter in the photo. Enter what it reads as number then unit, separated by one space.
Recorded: 115 V
